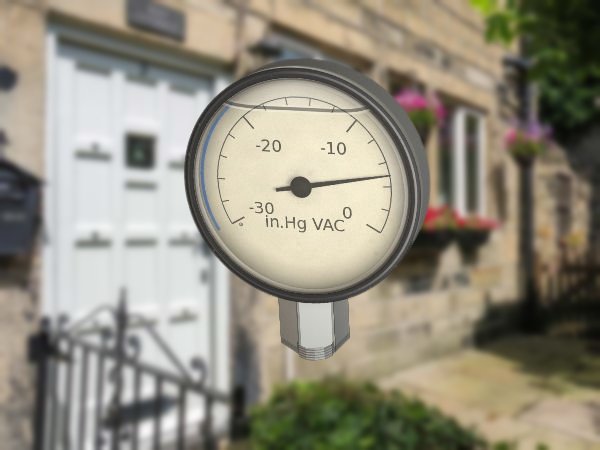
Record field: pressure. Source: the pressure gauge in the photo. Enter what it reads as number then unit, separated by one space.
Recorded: -5 inHg
